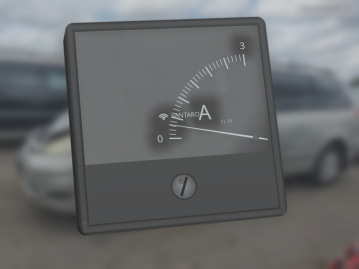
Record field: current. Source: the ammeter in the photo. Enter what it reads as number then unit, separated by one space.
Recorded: 0.3 A
